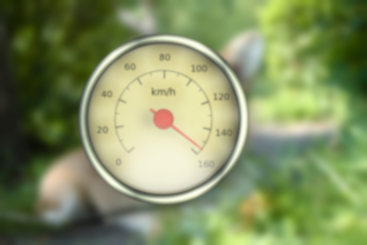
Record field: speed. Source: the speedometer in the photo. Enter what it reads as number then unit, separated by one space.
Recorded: 155 km/h
